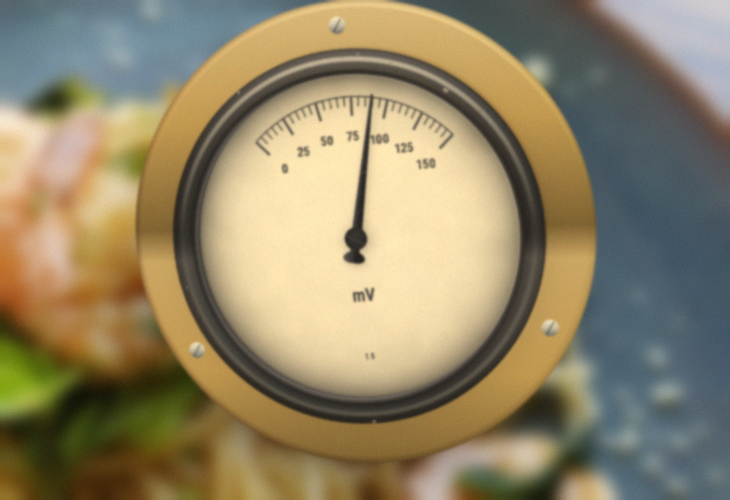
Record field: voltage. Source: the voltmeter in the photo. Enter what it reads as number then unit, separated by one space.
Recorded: 90 mV
